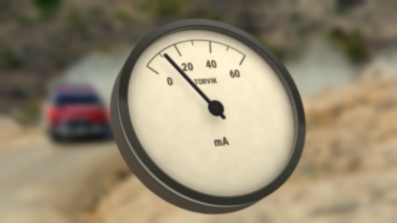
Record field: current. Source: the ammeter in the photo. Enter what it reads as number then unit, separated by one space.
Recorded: 10 mA
